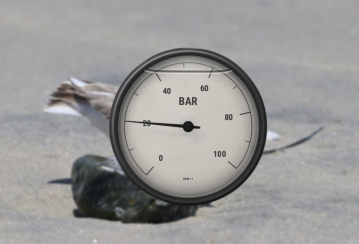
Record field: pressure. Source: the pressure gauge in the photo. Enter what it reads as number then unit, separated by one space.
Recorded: 20 bar
